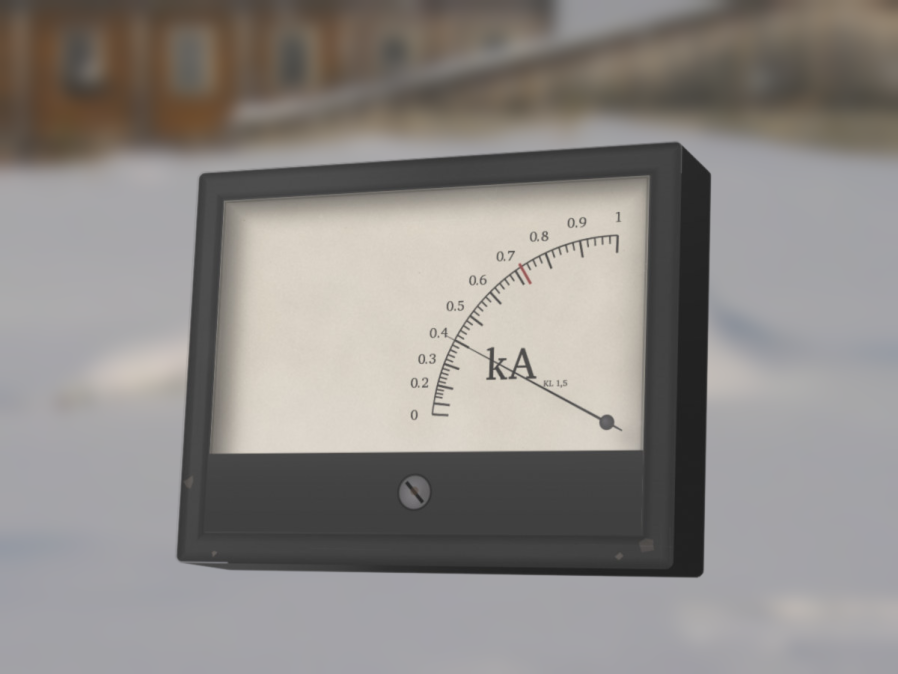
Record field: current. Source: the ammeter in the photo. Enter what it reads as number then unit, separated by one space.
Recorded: 0.4 kA
